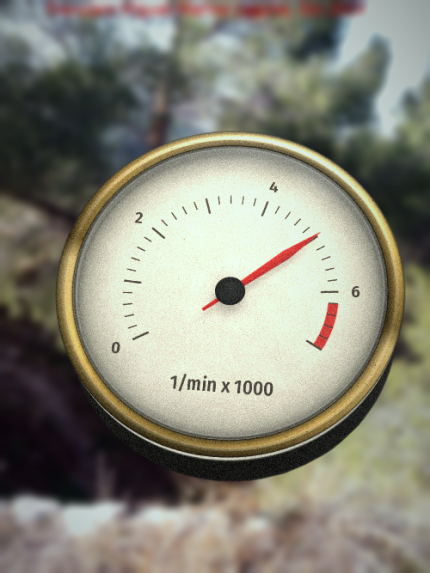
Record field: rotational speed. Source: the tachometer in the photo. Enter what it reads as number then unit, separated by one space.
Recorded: 5000 rpm
